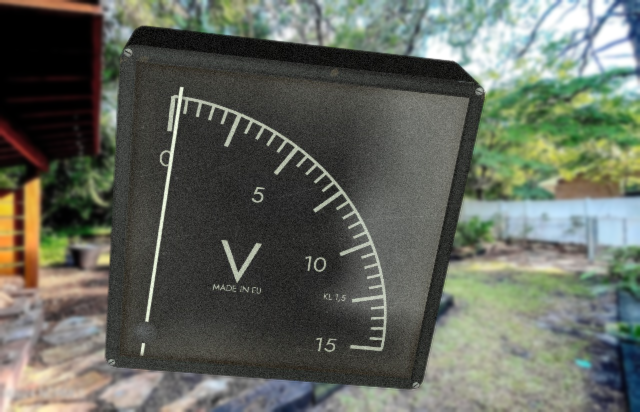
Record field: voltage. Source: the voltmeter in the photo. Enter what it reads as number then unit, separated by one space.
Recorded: 0.25 V
